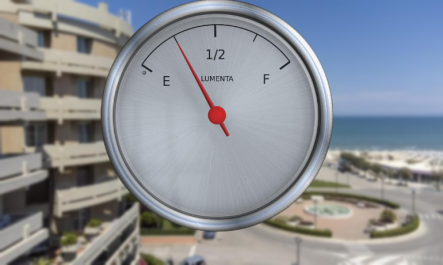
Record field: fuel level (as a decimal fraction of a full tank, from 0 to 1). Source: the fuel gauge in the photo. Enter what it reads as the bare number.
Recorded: 0.25
